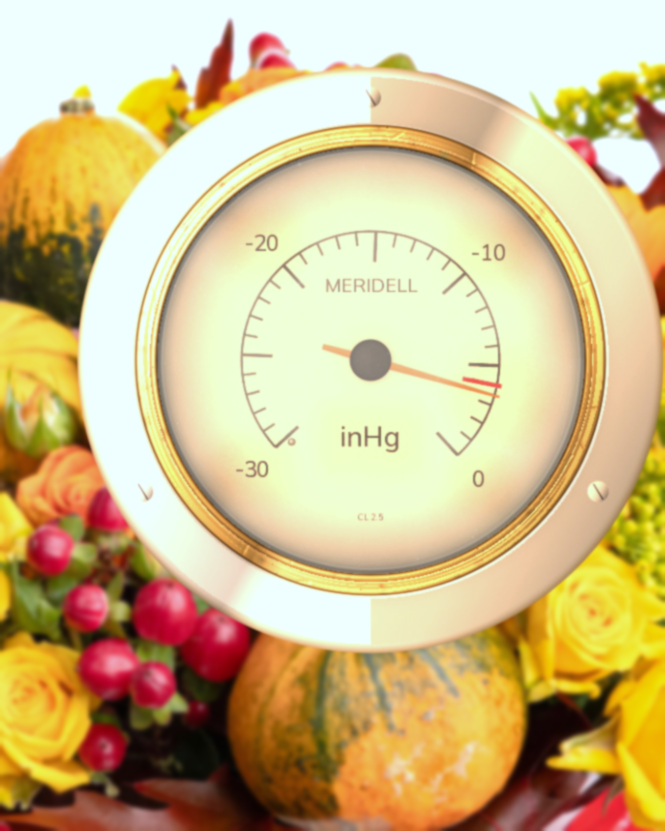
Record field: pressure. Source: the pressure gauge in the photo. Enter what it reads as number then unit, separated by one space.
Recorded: -3.5 inHg
